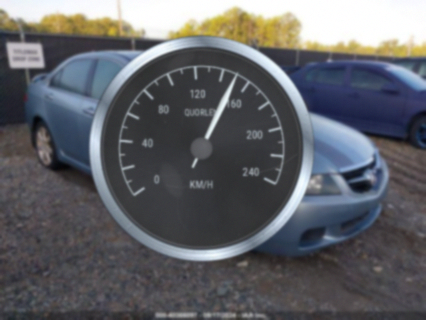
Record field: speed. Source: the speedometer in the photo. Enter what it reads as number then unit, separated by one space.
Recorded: 150 km/h
